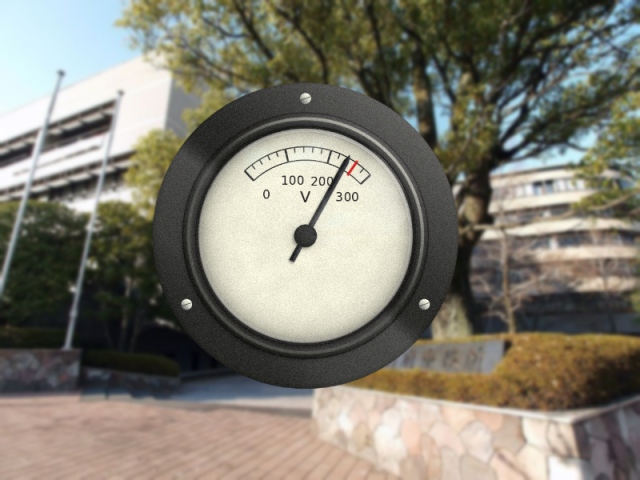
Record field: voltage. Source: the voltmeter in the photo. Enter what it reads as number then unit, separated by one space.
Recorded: 240 V
